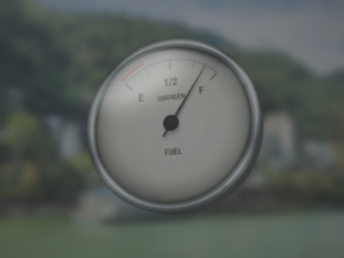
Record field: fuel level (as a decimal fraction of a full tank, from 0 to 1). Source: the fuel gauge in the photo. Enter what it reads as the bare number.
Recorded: 0.875
